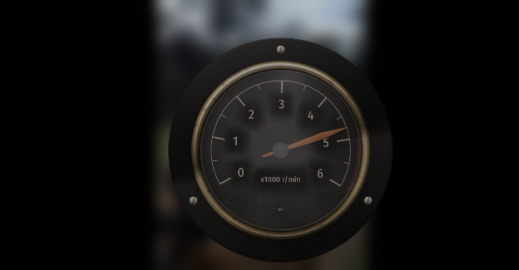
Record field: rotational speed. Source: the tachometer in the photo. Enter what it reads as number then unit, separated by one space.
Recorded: 4750 rpm
